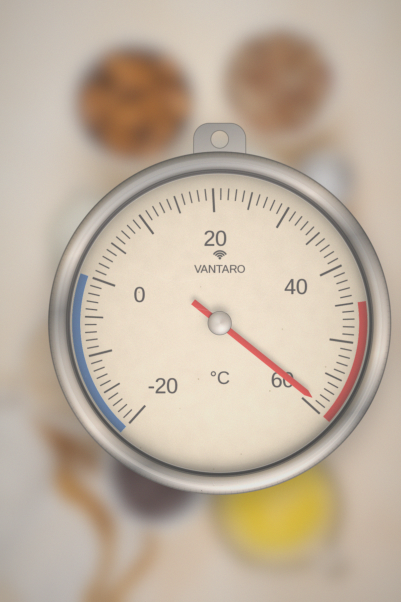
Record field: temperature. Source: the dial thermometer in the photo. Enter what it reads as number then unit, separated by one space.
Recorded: 59 °C
